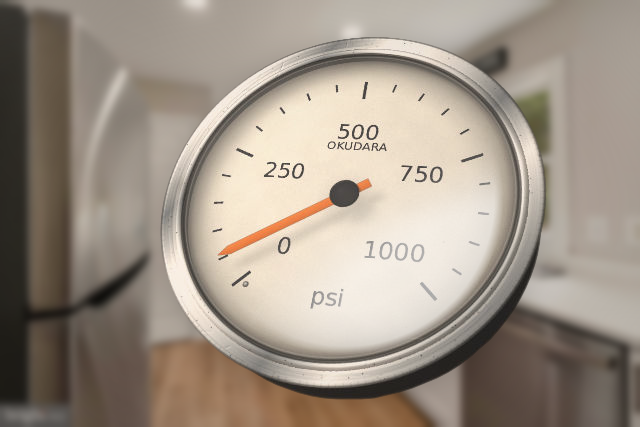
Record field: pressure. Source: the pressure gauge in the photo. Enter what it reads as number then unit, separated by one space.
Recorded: 50 psi
